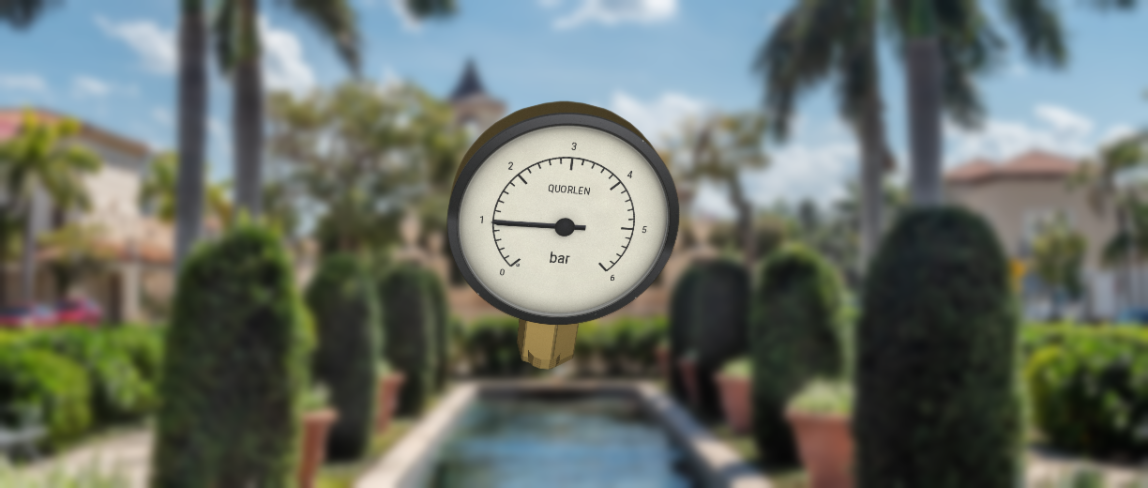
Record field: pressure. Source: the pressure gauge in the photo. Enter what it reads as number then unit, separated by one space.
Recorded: 1 bar
